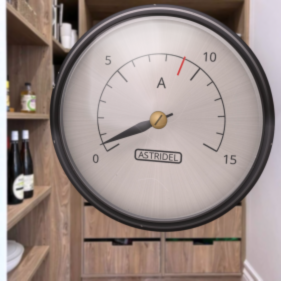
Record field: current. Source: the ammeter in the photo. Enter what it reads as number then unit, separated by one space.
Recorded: 0.5 A
